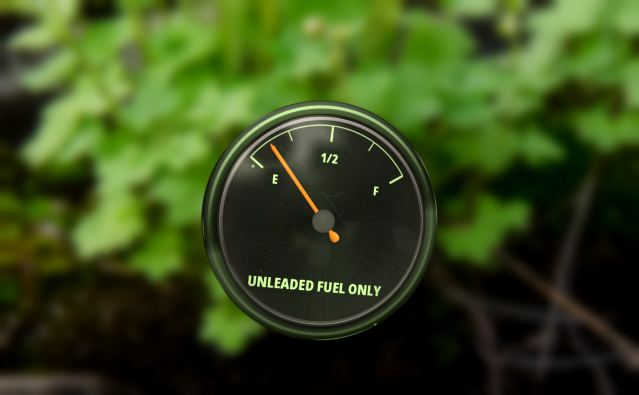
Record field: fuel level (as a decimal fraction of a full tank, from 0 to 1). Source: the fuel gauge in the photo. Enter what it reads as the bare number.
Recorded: 0.125
